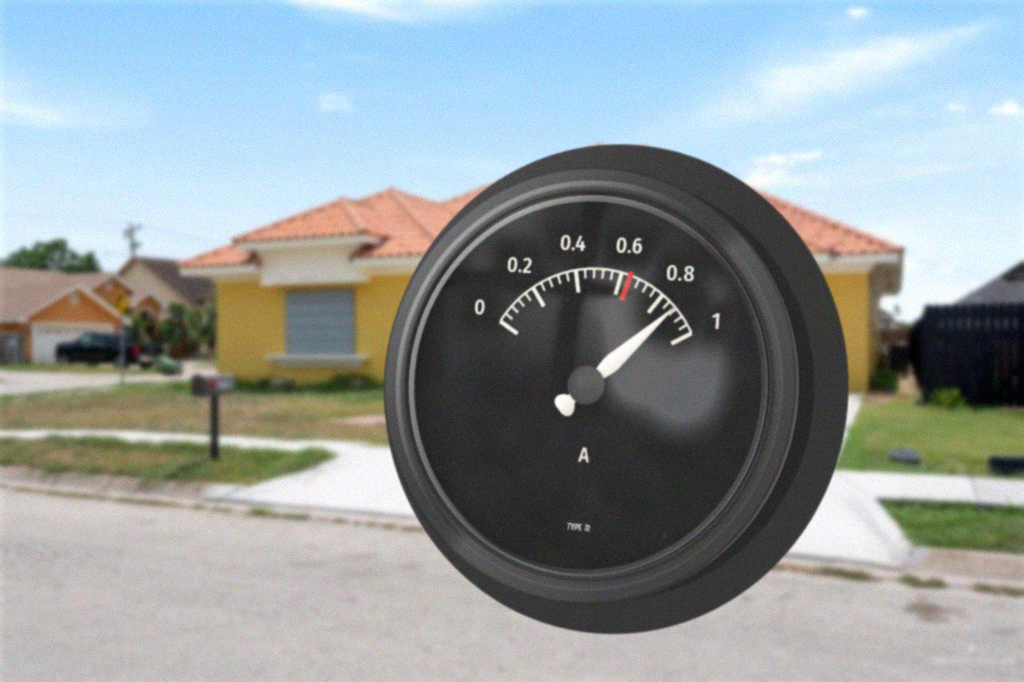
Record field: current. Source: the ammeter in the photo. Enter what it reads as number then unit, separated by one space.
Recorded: 0.88 A
